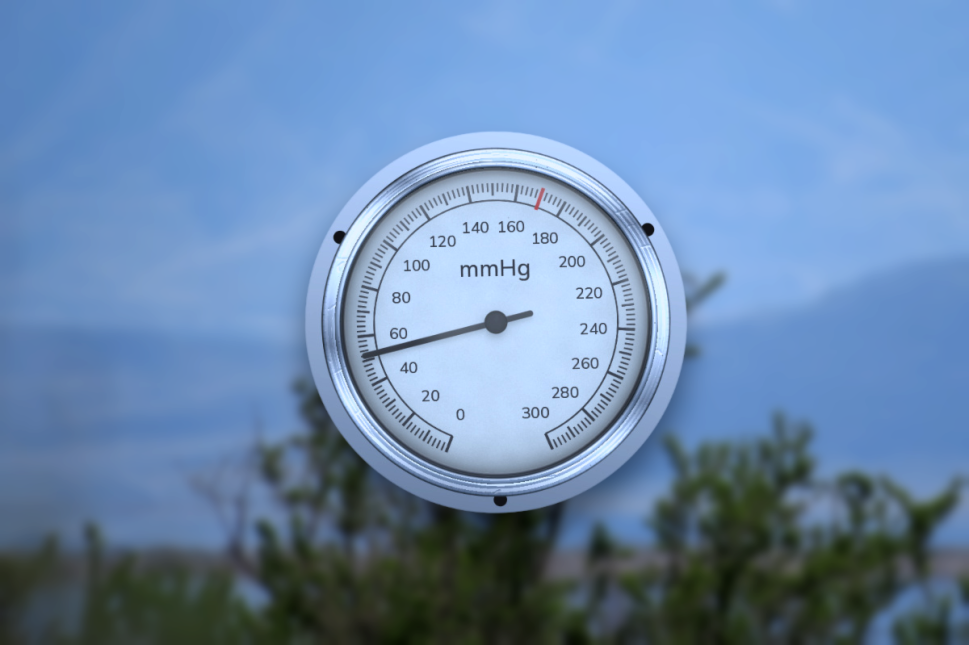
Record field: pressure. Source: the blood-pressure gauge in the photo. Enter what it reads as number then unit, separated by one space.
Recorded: 52 mmHg
